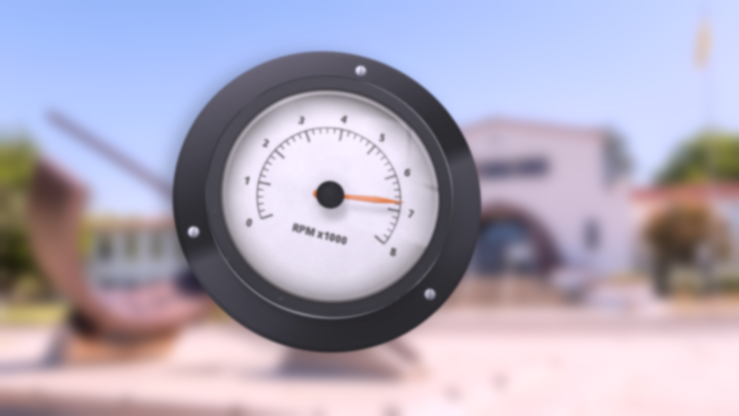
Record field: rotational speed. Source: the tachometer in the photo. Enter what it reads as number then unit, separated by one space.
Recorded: 6800 rpm
